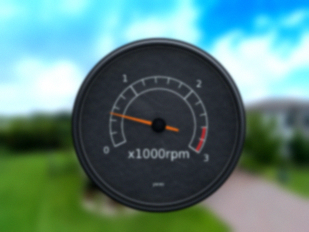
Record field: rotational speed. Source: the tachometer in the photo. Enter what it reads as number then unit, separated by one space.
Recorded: 500 rpm
